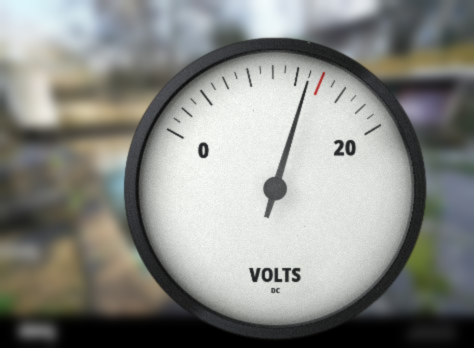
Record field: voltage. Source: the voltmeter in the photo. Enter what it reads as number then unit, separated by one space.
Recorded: 13 V
